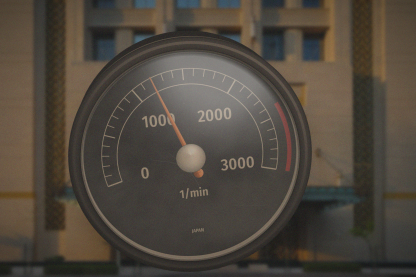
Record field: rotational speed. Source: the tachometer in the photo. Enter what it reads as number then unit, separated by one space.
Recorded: 1200 rpm
